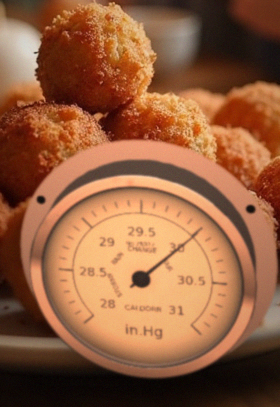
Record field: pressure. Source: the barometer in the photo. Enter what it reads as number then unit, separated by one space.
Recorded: 30 inHg
